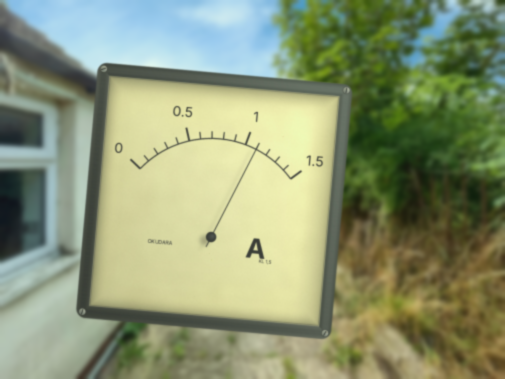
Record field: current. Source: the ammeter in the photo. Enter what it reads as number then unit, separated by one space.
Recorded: 1.1 A
